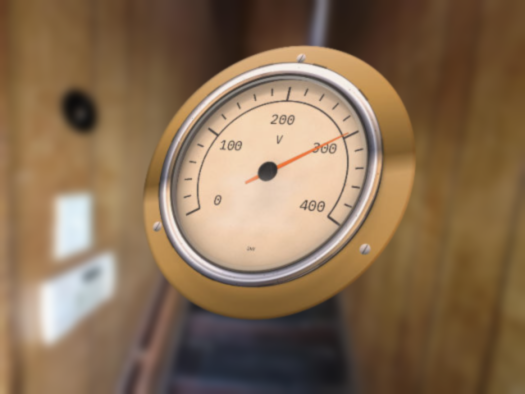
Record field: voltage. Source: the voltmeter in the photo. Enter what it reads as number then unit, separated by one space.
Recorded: 300 V
